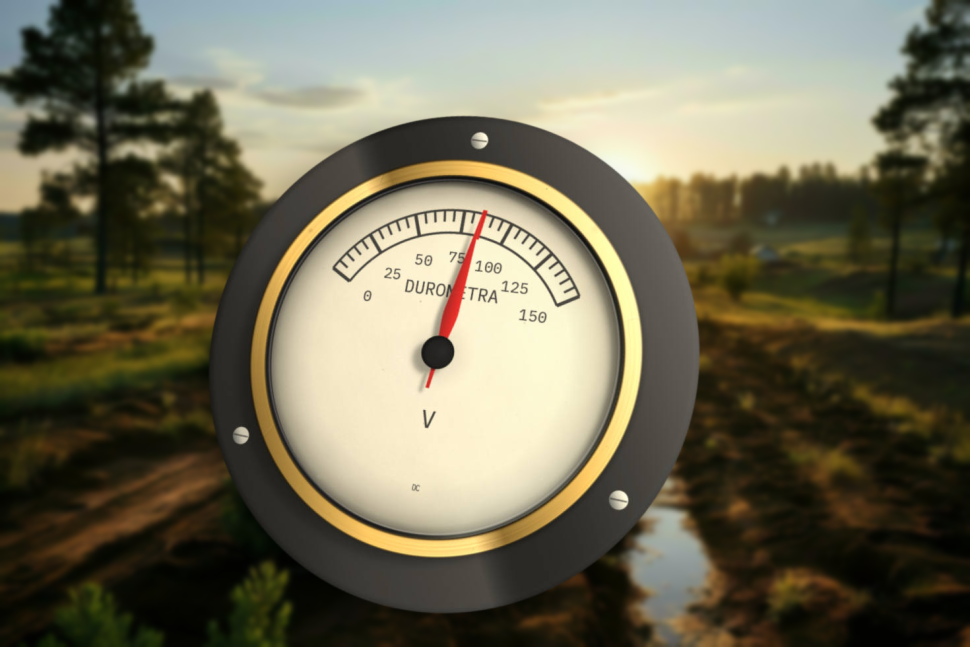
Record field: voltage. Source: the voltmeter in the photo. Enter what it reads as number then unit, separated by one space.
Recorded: 85 V
